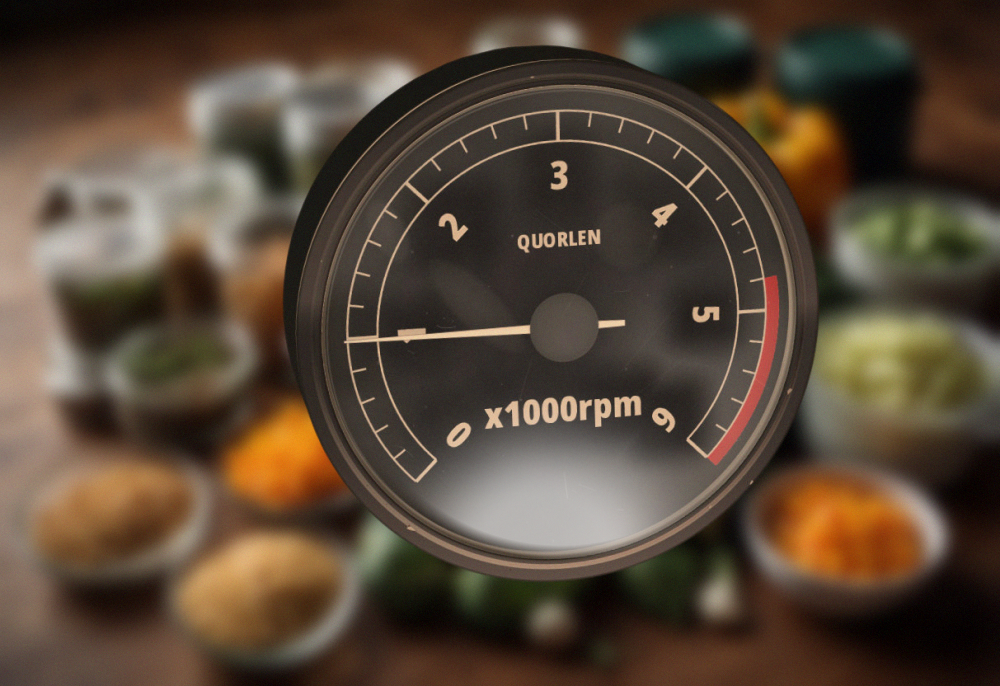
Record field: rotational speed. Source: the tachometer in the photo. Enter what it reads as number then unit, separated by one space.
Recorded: 1000 rpm
